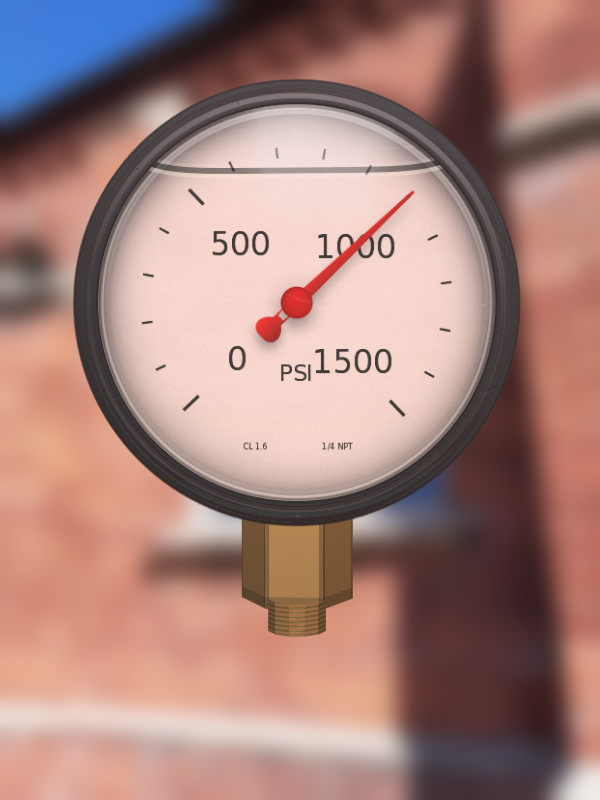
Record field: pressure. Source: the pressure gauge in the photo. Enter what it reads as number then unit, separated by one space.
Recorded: 1000 psi
